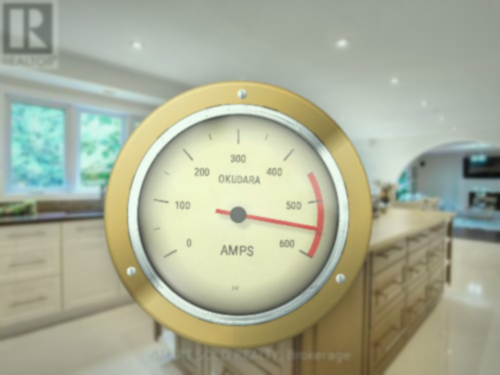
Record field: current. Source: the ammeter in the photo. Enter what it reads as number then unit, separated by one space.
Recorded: 550 A
